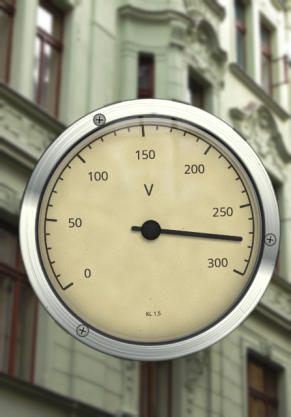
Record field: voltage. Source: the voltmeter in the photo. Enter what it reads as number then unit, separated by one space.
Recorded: 275 V
